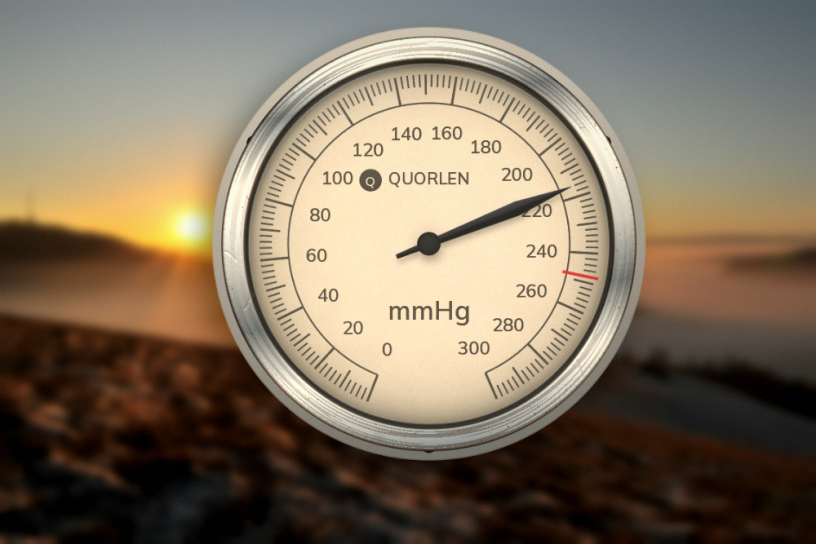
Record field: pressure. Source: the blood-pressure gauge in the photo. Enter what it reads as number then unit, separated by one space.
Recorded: 216 mmHg
